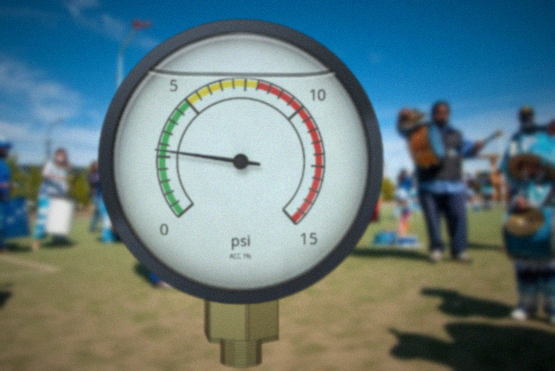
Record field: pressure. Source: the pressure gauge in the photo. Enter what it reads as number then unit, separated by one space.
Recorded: 2.75 psi
